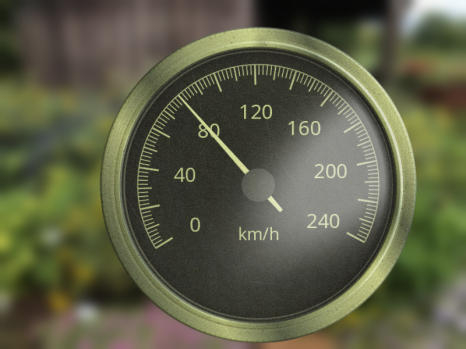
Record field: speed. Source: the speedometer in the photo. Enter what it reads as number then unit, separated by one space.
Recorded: 80 km/h
